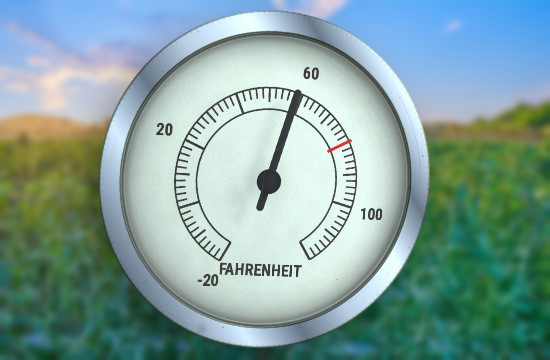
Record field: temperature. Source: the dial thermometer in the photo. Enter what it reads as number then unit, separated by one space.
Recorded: 58 °F
